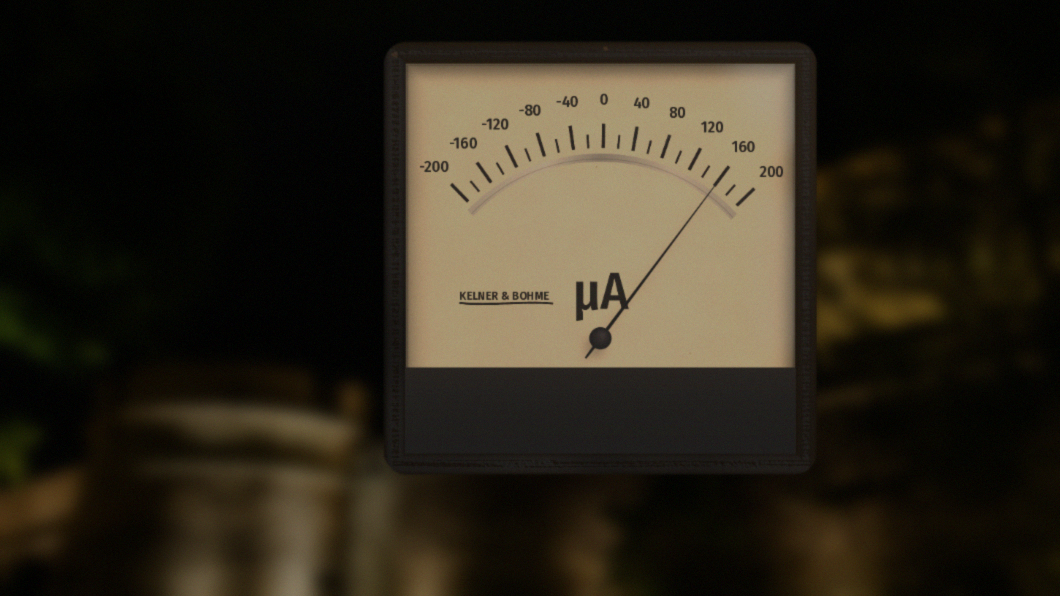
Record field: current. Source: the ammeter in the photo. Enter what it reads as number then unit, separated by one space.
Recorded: 160 µA
